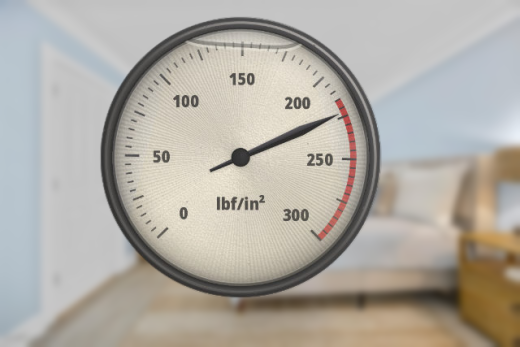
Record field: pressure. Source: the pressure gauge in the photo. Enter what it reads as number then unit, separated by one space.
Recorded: 222.5 psi
